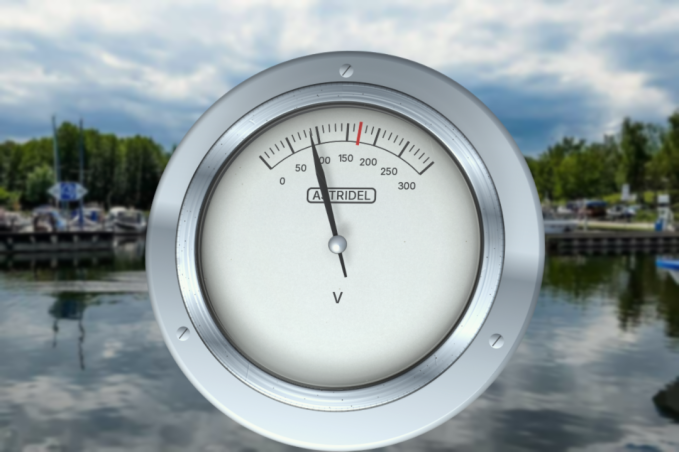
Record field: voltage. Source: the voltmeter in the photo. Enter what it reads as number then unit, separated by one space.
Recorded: 90 V
